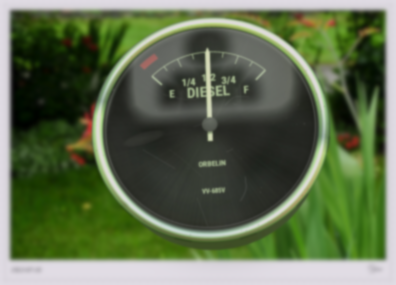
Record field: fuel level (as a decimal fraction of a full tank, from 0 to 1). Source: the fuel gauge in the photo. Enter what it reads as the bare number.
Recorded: 0.5
